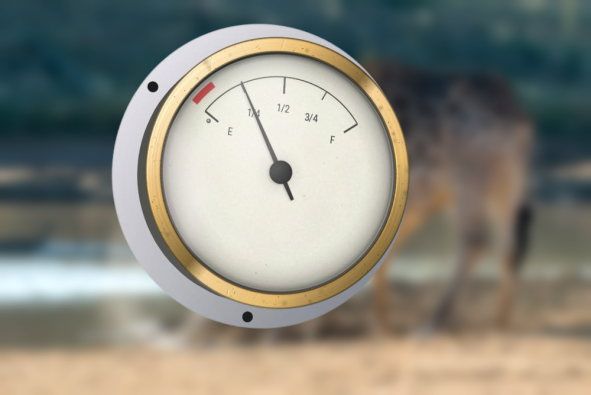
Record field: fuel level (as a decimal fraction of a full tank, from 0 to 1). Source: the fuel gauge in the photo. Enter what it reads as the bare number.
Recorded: 0.25
